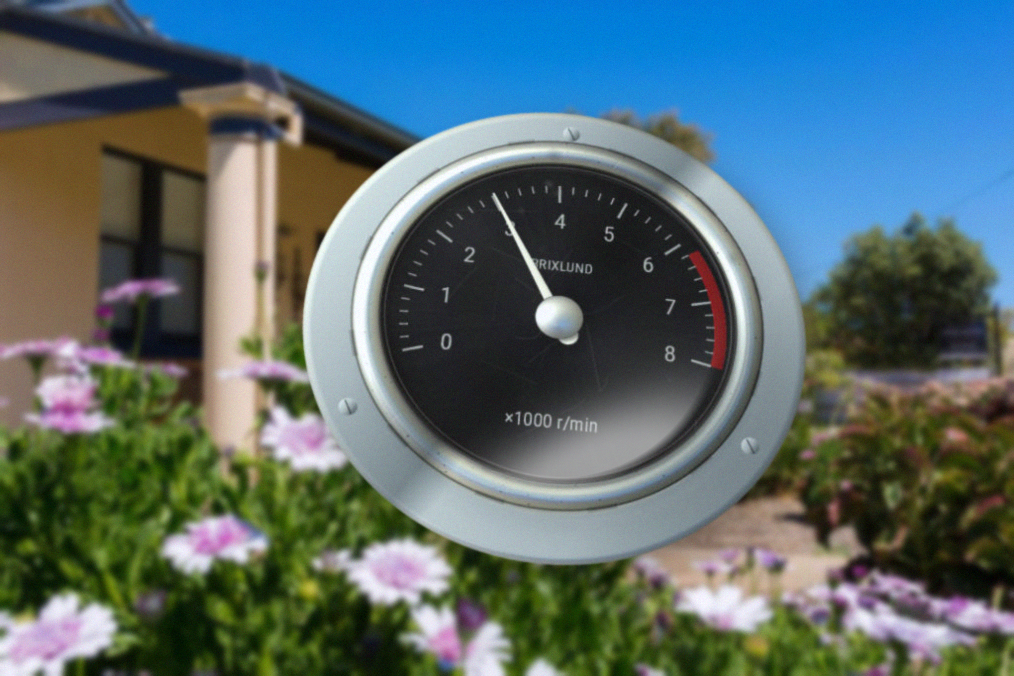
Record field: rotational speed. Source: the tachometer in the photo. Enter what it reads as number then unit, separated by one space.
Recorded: 3000 rpm
